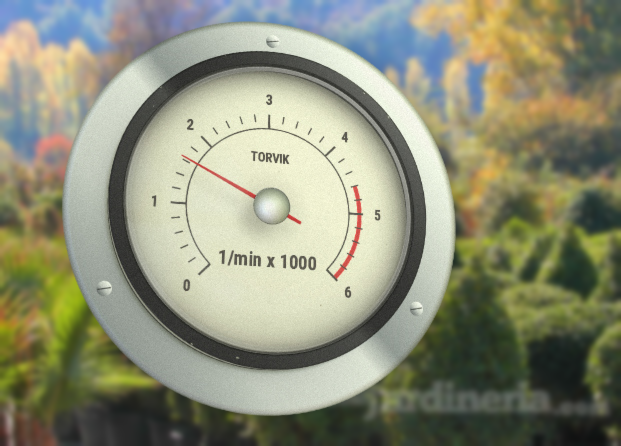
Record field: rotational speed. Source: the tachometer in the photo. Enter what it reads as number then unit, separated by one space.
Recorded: 1600 rpm
